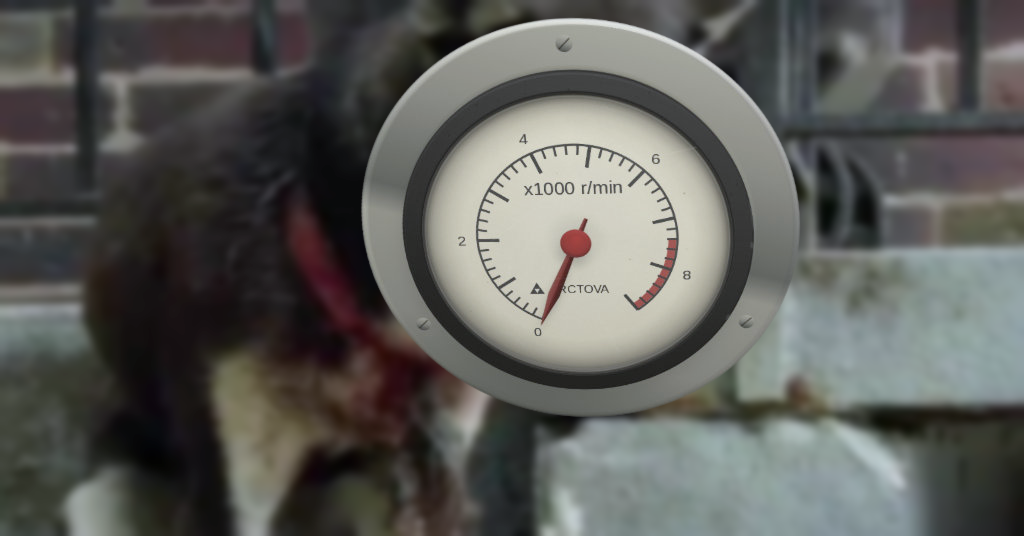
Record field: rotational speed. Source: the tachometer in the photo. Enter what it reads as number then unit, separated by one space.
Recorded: 0 rpm
